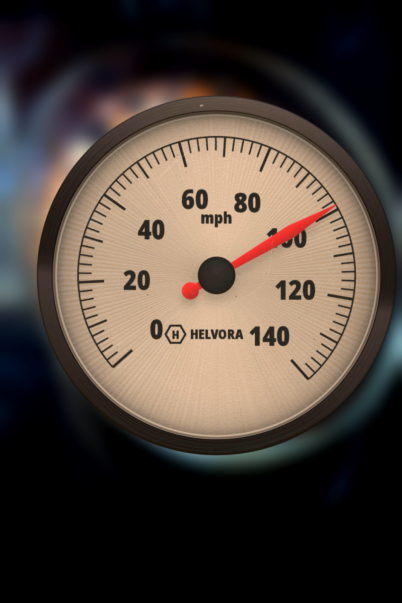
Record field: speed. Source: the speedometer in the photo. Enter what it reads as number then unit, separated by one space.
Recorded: 99 mph
